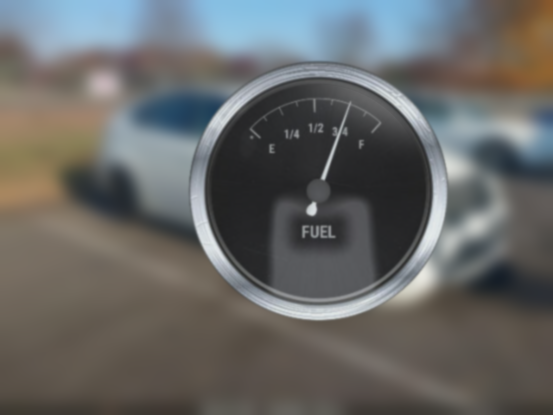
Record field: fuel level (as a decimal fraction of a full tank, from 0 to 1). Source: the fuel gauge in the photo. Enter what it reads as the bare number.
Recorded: 0.75
